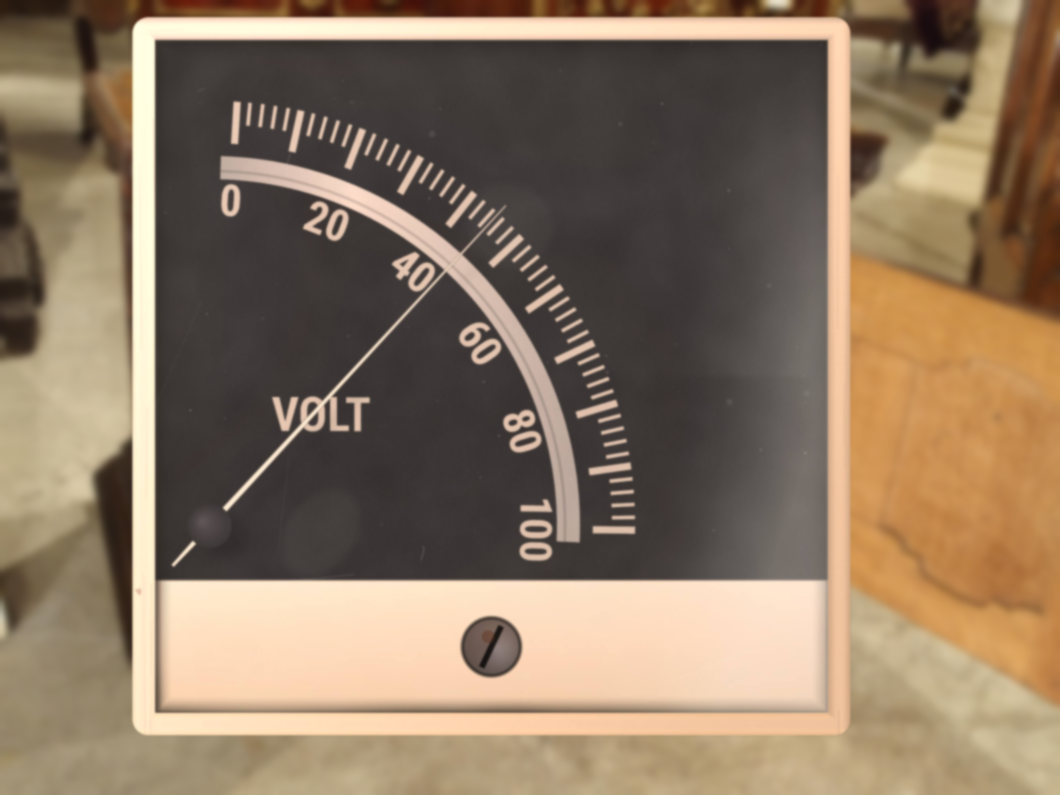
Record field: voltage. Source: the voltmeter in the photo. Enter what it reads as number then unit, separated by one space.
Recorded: 45 V
